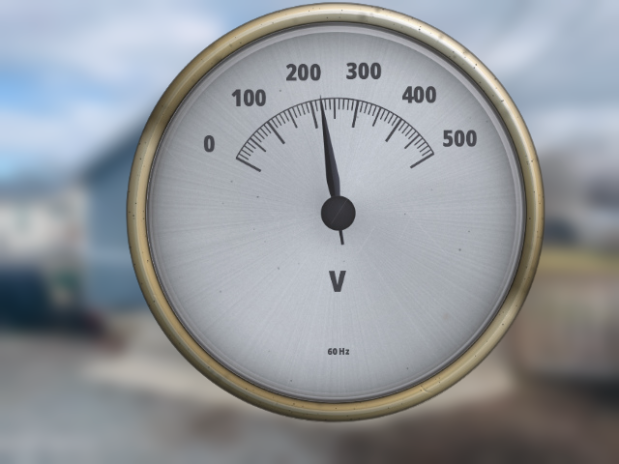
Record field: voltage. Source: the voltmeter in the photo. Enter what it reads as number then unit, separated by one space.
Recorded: 220 V
